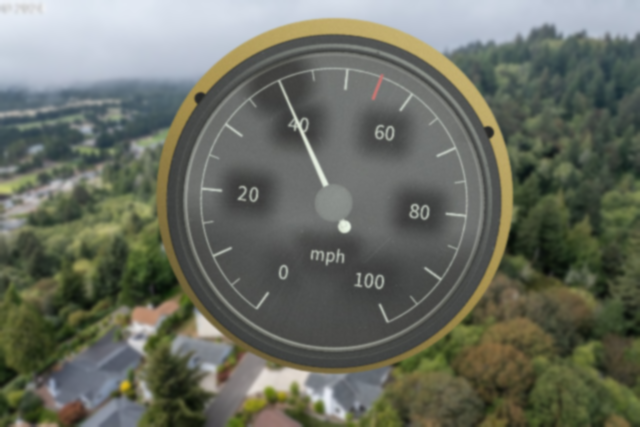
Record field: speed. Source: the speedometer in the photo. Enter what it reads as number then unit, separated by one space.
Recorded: 40 mph
